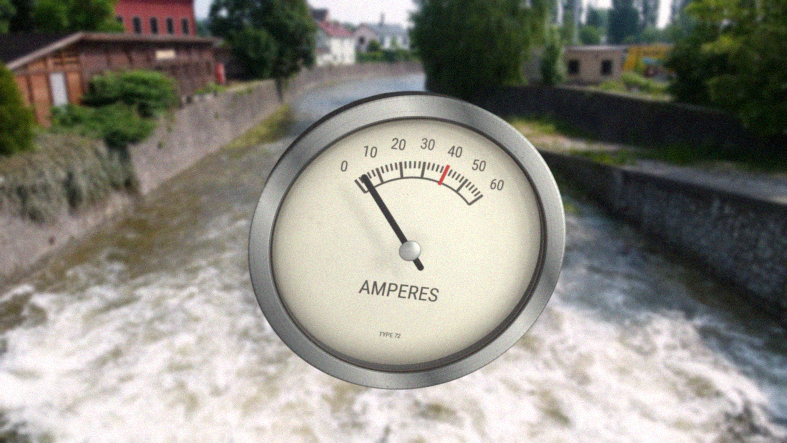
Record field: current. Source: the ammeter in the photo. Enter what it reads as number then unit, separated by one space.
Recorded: 4 A
